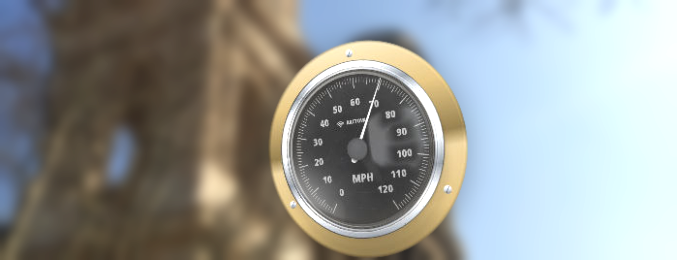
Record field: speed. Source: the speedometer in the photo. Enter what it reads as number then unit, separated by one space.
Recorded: 70 mph
